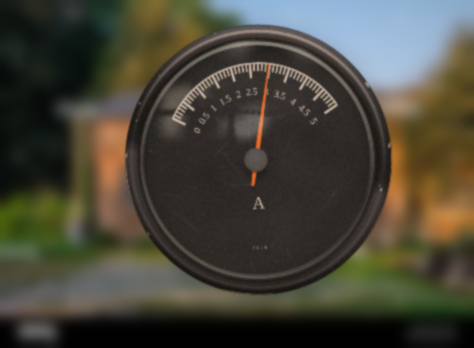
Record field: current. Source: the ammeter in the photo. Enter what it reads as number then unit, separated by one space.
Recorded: 3 A
